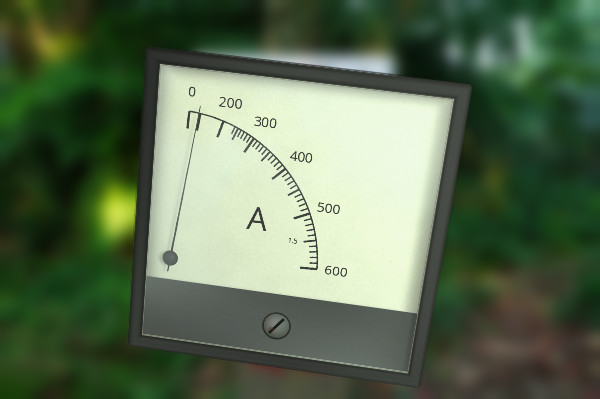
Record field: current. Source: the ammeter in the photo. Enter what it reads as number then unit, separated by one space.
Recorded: 100 A
